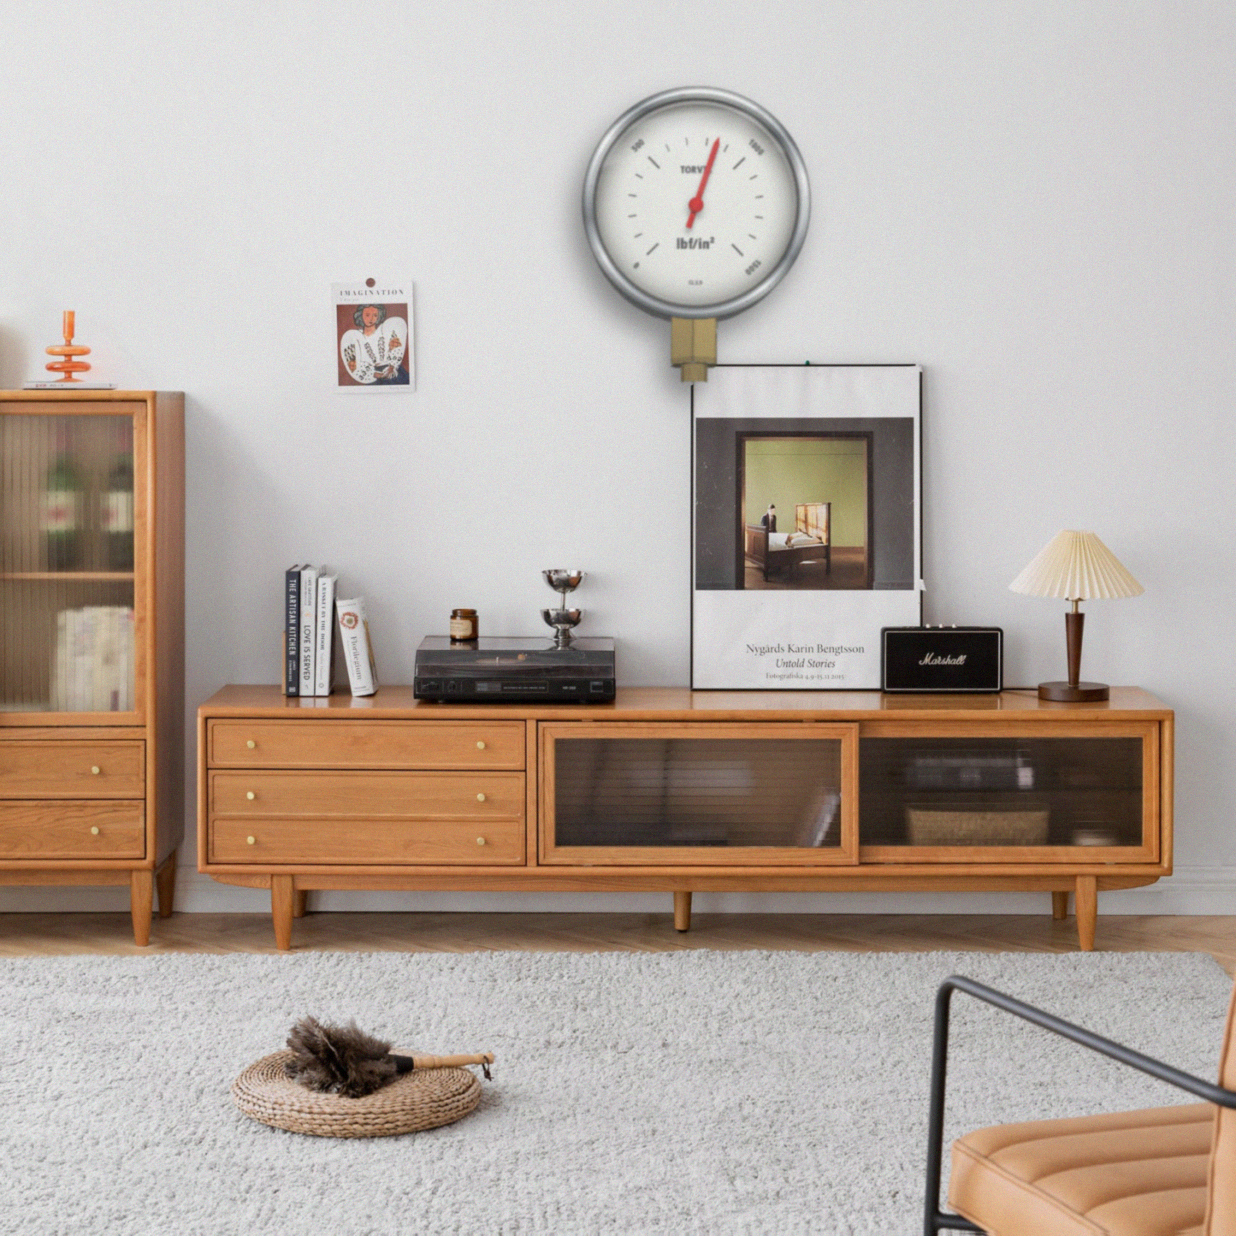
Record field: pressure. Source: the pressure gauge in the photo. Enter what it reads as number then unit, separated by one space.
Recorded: 850 psi
